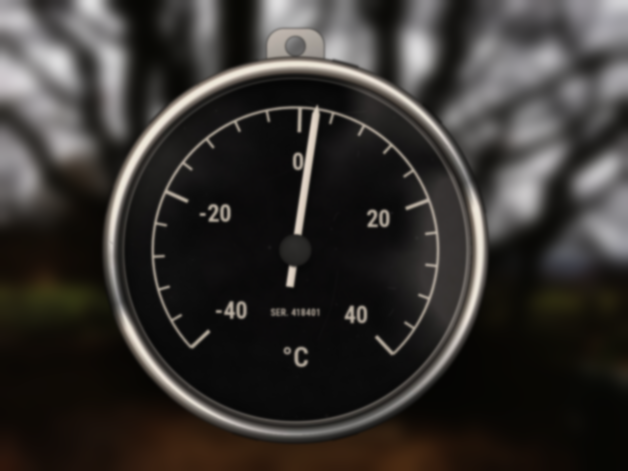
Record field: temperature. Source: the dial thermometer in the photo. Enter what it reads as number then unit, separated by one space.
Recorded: 2 °C
